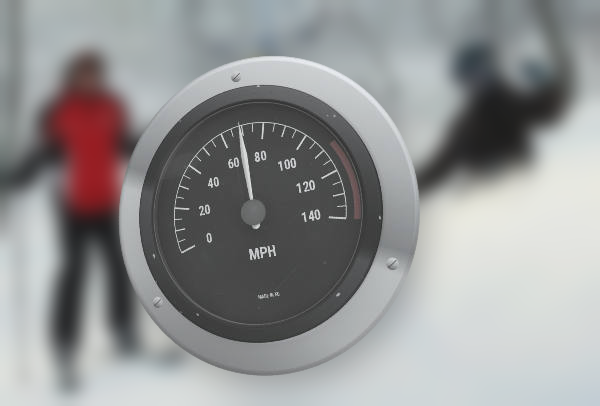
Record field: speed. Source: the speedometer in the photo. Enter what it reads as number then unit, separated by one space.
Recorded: 70 mph
